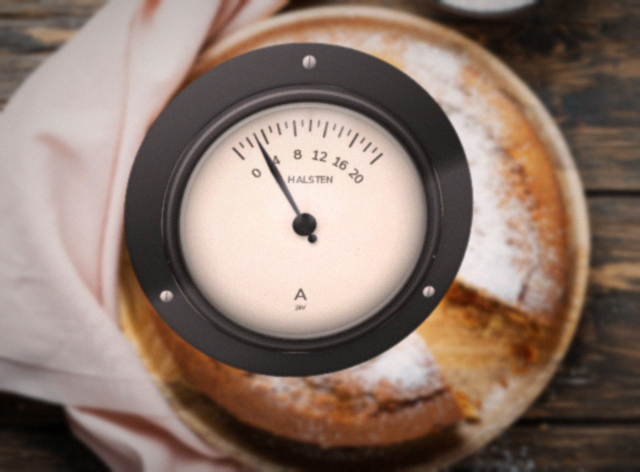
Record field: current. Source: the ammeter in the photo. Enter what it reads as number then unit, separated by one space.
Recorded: 3 A
